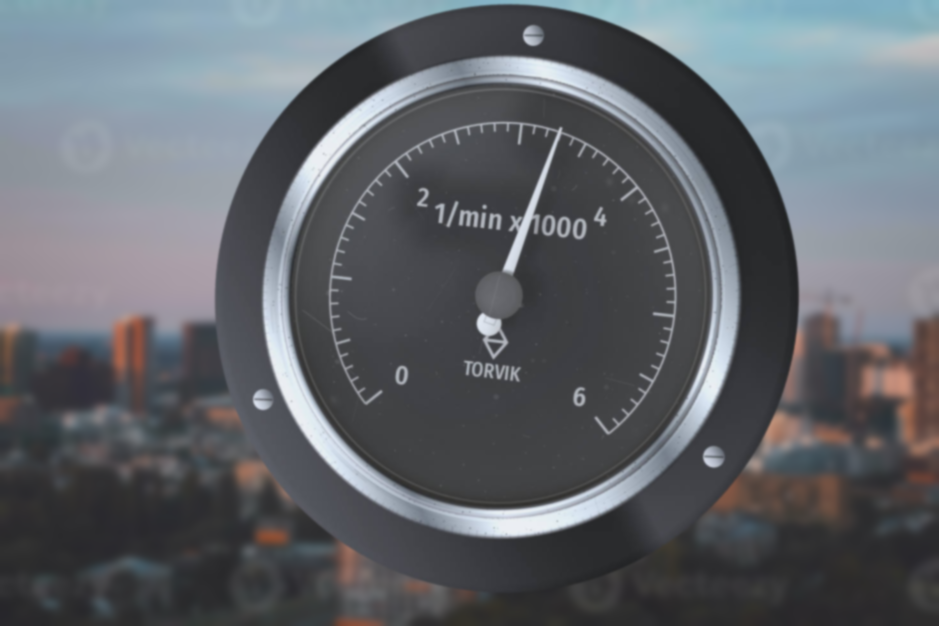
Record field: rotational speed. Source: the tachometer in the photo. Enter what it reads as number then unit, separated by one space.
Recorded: 3300 rpm
